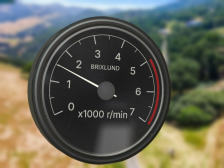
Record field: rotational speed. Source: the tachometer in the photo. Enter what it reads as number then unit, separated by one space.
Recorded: 1500 rpm
